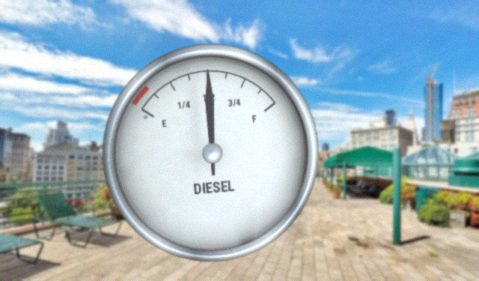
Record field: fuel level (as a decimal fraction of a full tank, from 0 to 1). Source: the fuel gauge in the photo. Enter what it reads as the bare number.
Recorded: 0.5
